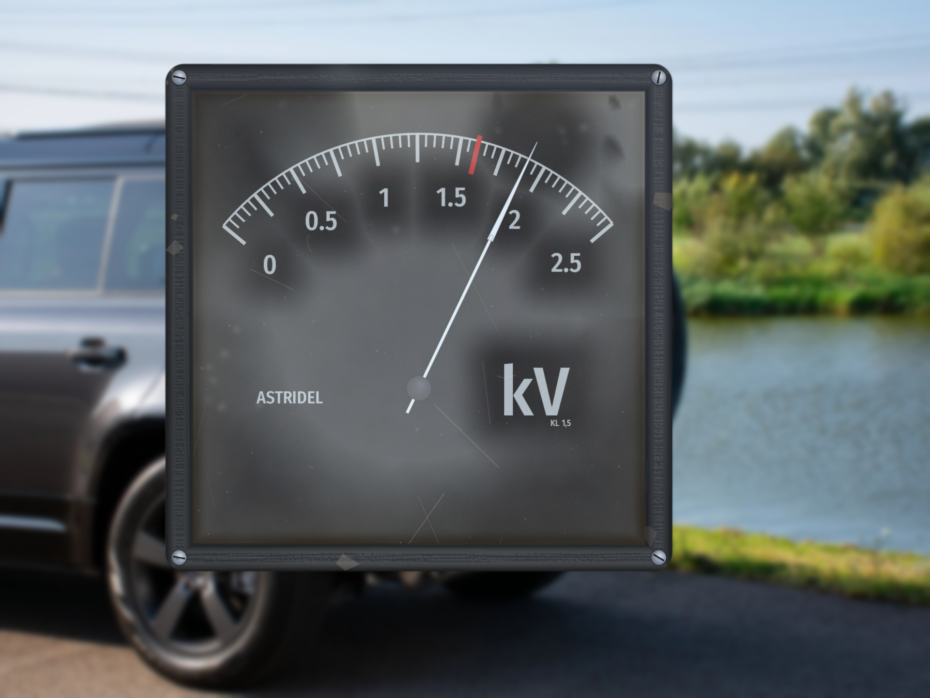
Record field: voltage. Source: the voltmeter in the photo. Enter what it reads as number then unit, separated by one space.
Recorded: 1.9 kV
